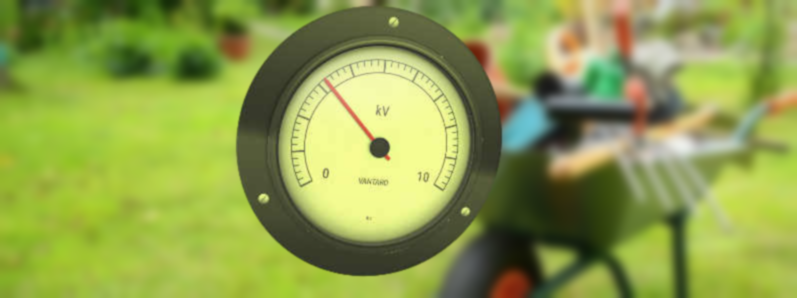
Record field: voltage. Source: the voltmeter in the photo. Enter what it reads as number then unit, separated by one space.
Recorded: 3.2 kV
